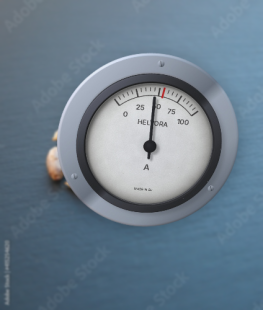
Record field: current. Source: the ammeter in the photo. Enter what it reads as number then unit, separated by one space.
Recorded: 45 A
